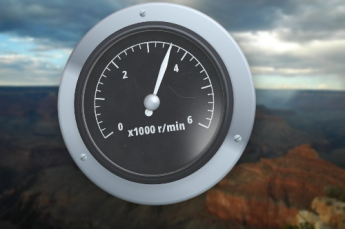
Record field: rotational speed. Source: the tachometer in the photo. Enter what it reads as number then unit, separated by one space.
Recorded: 3600 rpm
